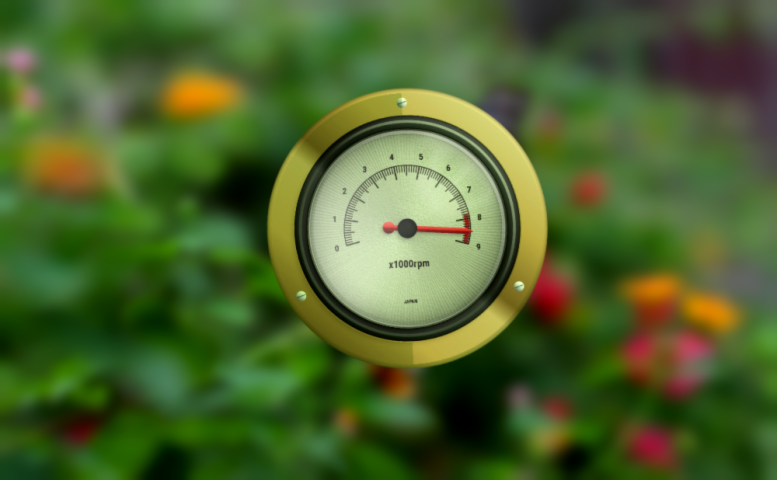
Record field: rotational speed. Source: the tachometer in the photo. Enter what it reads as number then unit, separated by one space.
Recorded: 8500 rpm
